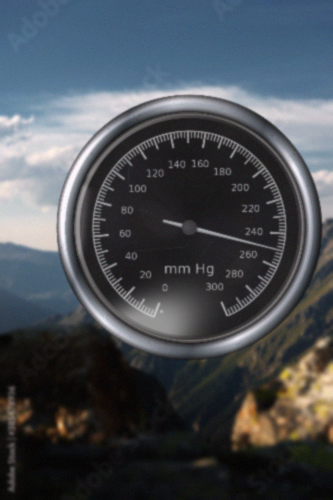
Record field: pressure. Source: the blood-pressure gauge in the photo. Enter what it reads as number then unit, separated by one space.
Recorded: 250 mmHg
